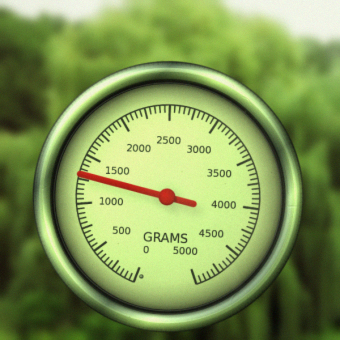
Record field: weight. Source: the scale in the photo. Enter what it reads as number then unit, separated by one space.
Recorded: 1300 g
